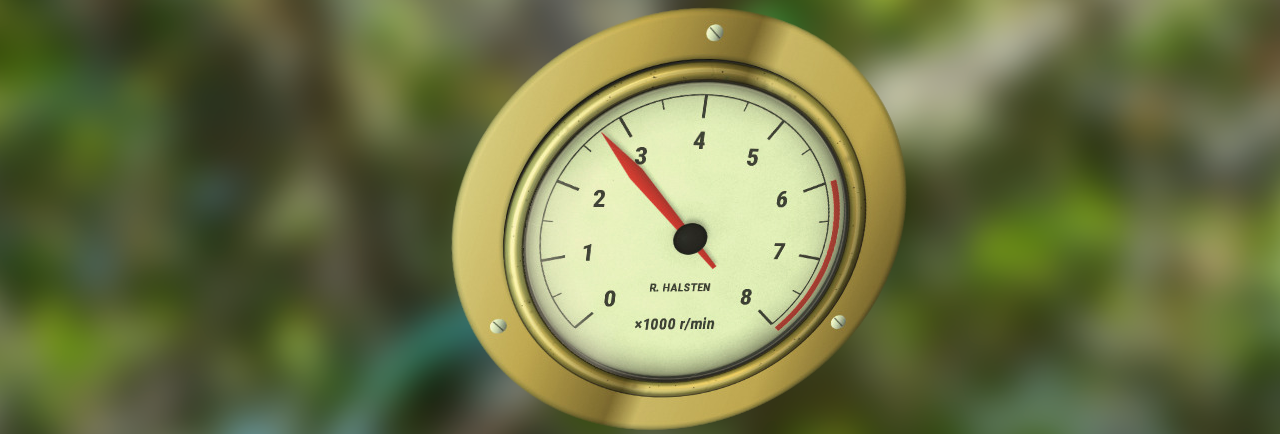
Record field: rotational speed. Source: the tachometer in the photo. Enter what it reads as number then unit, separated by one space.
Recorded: 2750 rpm
